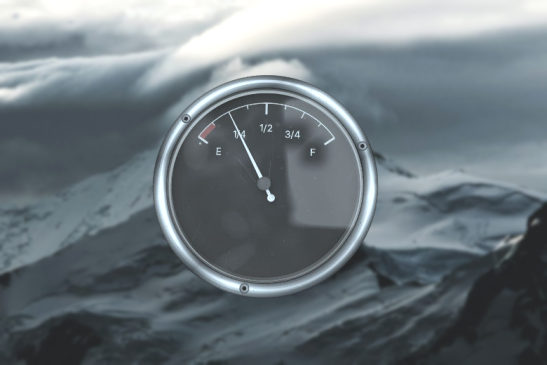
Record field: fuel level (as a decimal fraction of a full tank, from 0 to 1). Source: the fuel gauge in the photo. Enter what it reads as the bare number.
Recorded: 0.25
